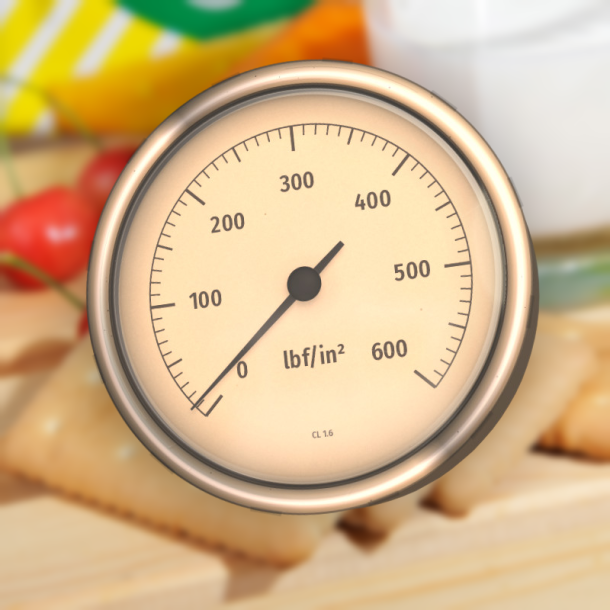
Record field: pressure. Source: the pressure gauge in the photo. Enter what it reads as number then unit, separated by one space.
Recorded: 10 psi
